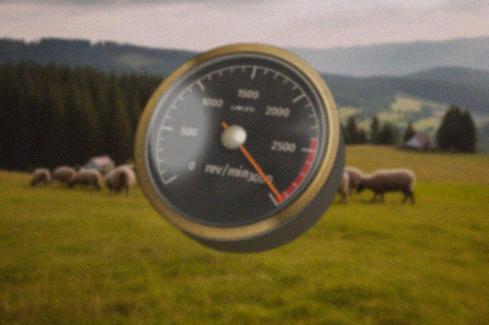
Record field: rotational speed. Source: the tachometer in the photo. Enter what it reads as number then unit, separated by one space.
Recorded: 2950 rpm
